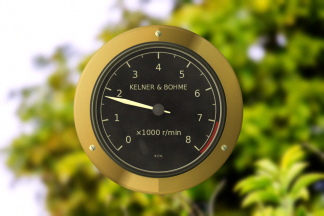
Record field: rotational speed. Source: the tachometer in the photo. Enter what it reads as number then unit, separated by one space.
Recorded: 1750 rpm
